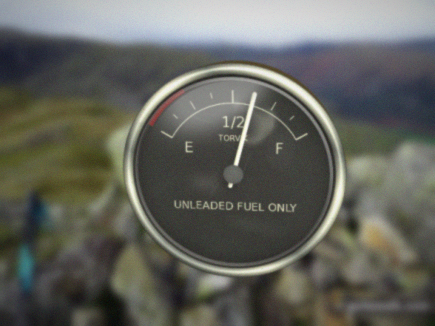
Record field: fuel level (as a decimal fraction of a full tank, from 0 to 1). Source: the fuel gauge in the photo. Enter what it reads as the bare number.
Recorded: 0.625
